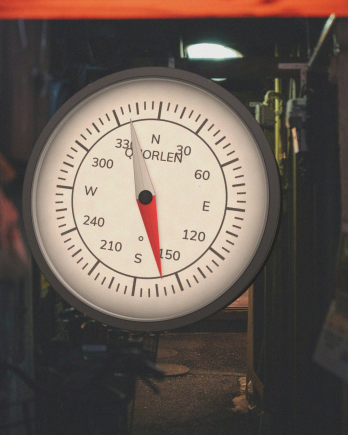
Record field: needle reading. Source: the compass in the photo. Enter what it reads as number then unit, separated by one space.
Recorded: 160 °
